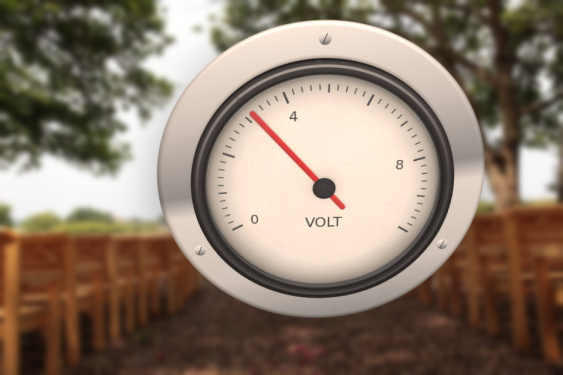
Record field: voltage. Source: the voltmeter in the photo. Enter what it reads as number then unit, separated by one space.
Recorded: 3.2 V
